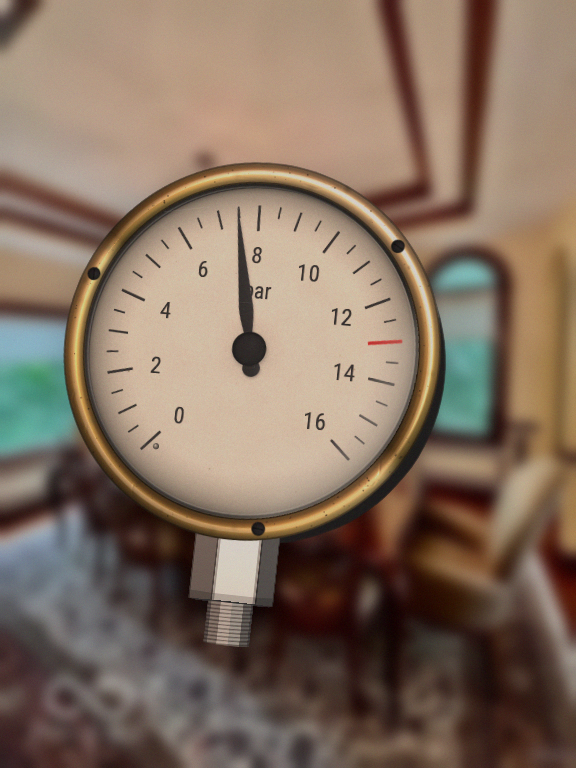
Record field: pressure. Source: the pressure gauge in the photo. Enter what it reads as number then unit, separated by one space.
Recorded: 7.5 bar
